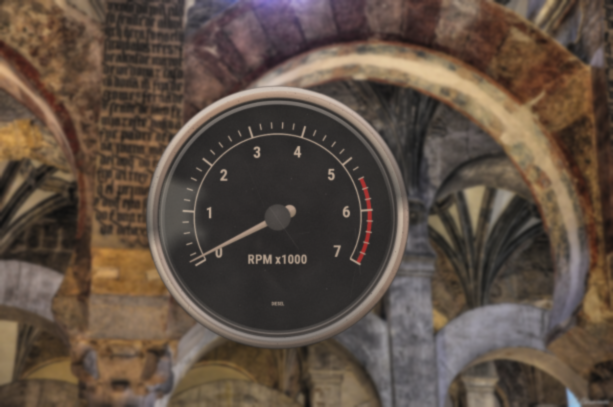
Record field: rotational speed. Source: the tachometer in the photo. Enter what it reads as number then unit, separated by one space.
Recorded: 100 rpm
